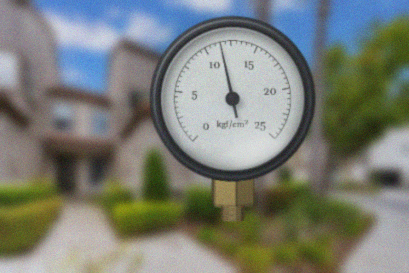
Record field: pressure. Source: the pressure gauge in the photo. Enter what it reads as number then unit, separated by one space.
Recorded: 11.5 kg/cm²
